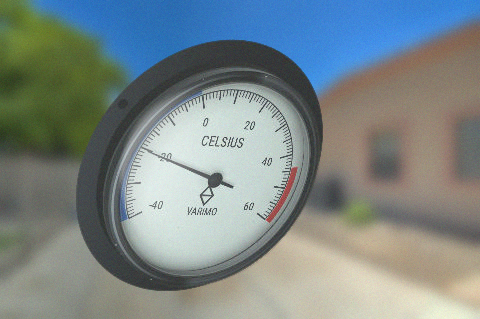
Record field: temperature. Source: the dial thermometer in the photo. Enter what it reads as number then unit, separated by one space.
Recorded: -20 °C
